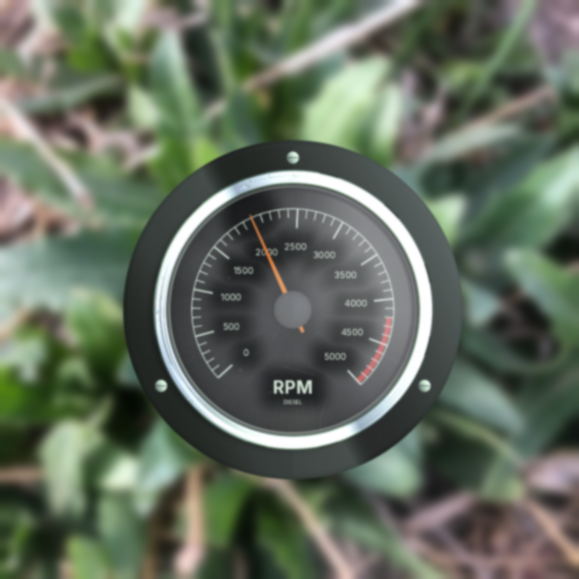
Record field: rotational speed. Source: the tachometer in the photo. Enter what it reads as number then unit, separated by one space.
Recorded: 2000 rpm
